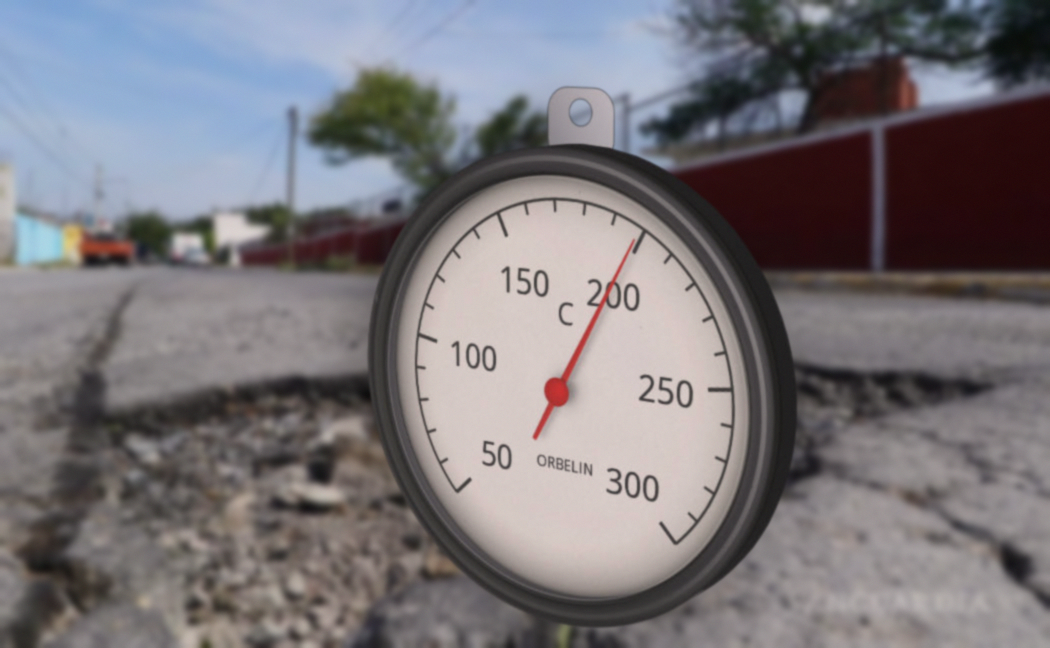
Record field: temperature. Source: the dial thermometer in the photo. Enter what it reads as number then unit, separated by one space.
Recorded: 200 °C
